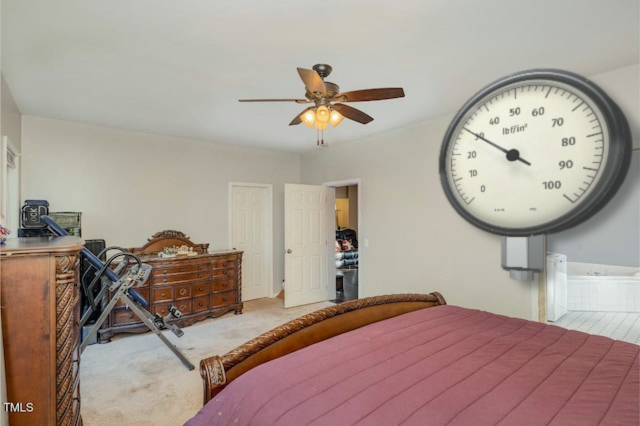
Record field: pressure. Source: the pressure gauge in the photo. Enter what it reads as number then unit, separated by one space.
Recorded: 30 psi
